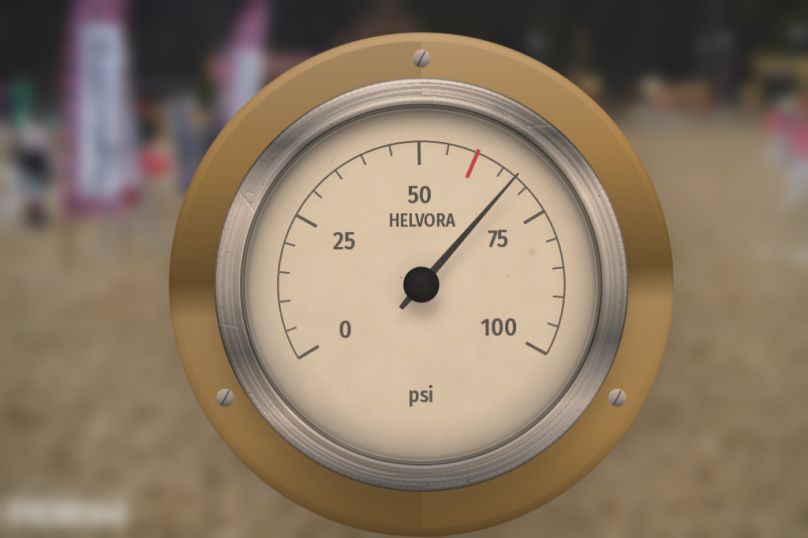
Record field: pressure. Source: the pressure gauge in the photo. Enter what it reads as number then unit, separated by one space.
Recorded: 67.5 psi
